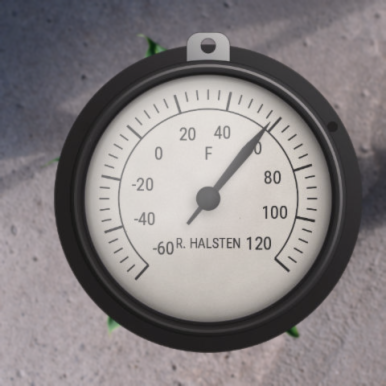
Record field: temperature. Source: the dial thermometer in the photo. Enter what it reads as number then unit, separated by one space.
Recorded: 58 °F
